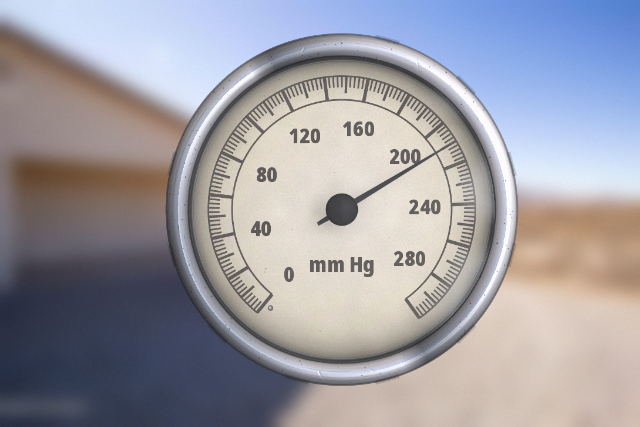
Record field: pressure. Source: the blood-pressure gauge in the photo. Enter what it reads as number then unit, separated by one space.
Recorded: 210 mmHg
